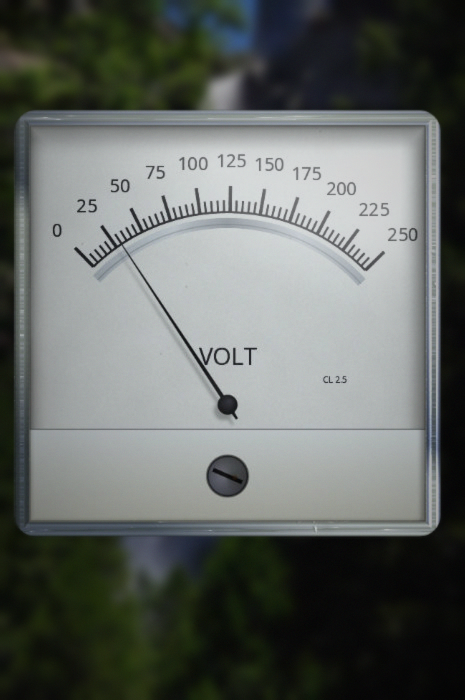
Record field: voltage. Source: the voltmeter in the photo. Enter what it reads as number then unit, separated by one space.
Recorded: 30 V
